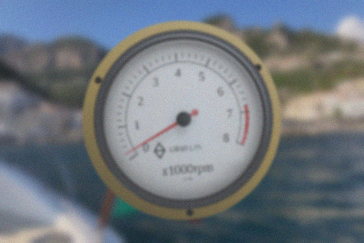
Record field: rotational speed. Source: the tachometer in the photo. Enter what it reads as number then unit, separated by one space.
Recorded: 200 rpm
